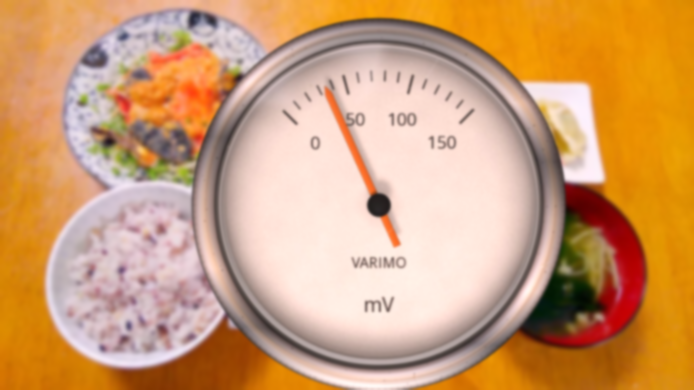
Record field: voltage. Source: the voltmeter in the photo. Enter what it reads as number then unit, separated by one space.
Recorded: 35 mV
